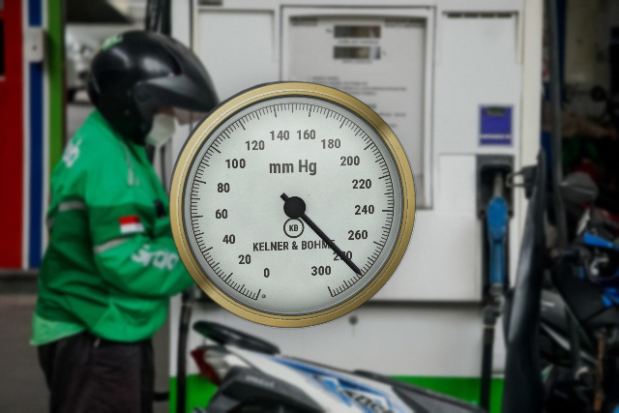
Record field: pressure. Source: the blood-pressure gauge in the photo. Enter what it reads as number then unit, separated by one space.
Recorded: 280 mmHg
